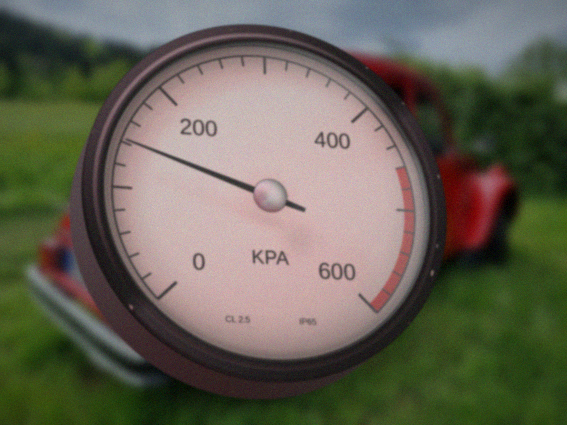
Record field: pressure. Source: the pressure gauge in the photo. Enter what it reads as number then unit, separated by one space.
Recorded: 140 kPa
